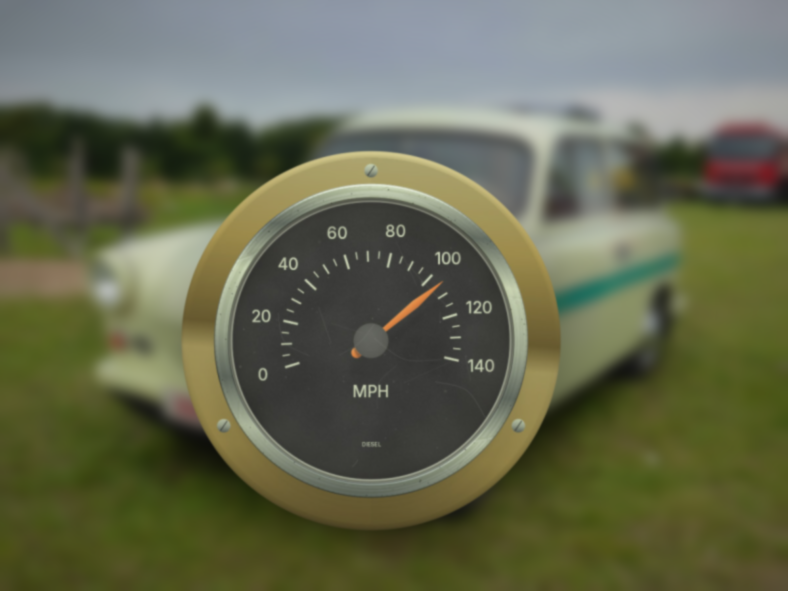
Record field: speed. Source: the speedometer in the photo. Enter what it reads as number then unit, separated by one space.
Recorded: 105 mph
